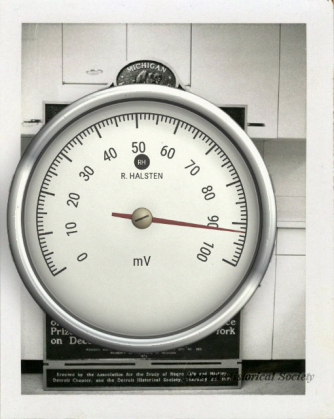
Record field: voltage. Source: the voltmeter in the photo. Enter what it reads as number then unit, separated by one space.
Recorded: 92 mV
